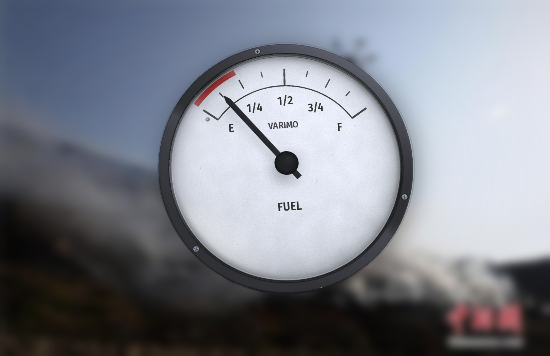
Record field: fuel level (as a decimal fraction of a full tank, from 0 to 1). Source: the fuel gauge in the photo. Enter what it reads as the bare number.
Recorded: 0.125
